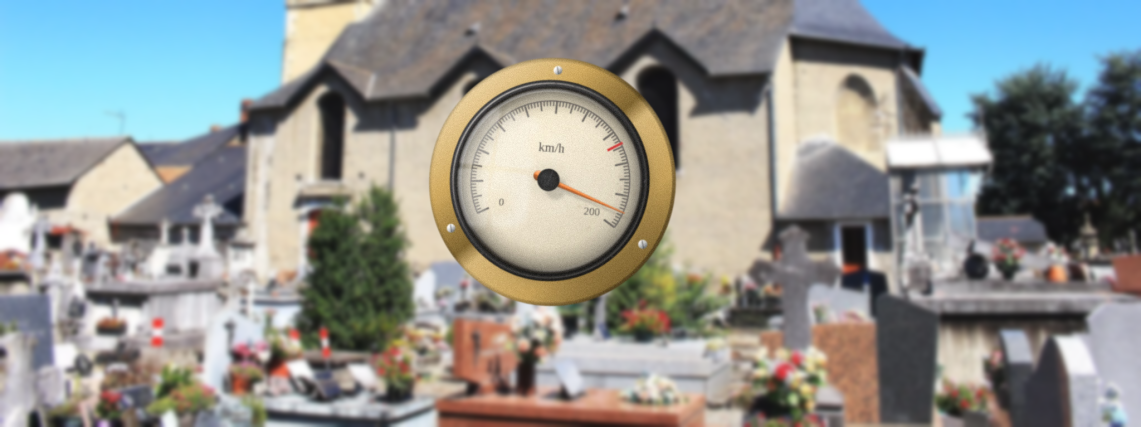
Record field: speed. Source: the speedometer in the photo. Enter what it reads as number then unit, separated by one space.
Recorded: 190 km/h
